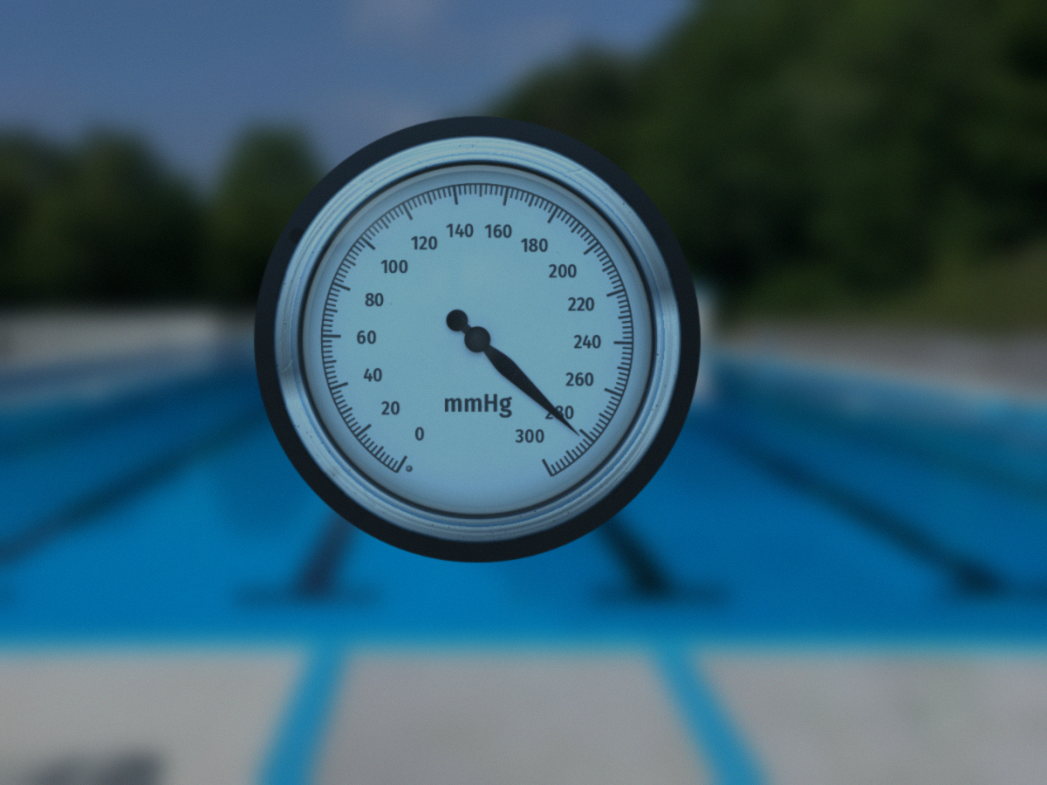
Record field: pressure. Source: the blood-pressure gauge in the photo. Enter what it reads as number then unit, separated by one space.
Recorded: 282 mmHg
